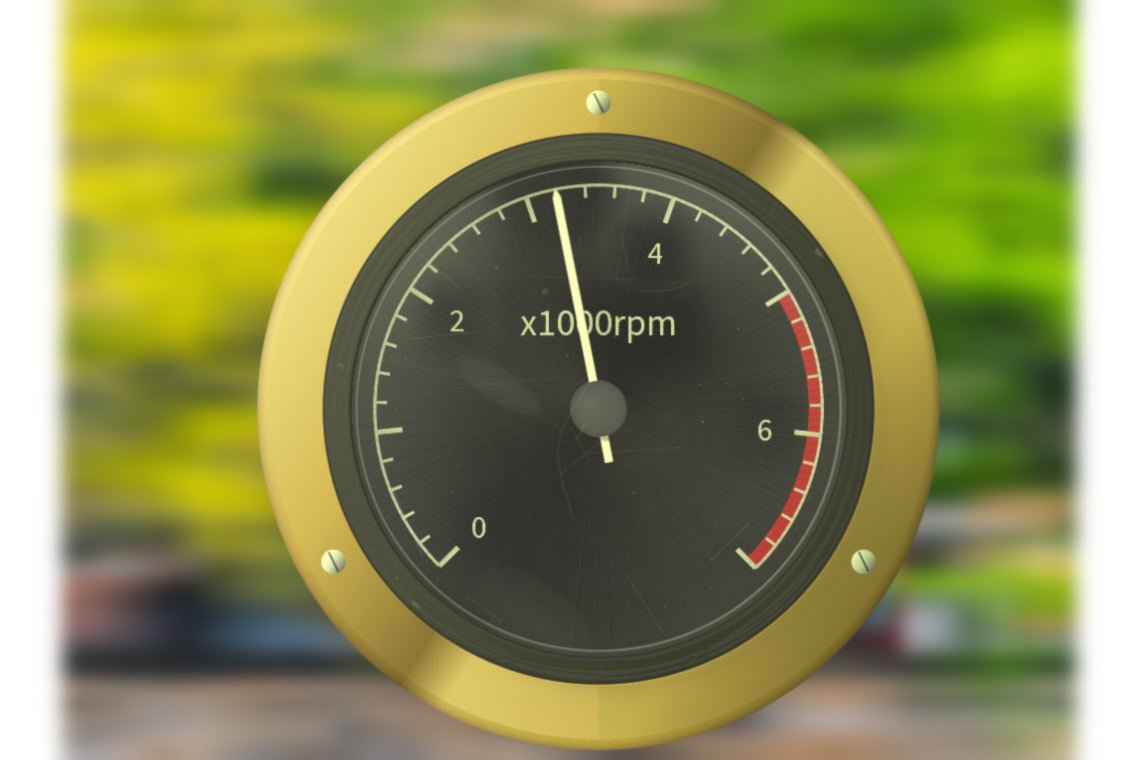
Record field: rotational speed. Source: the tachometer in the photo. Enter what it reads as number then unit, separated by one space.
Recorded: 3200 rpm
